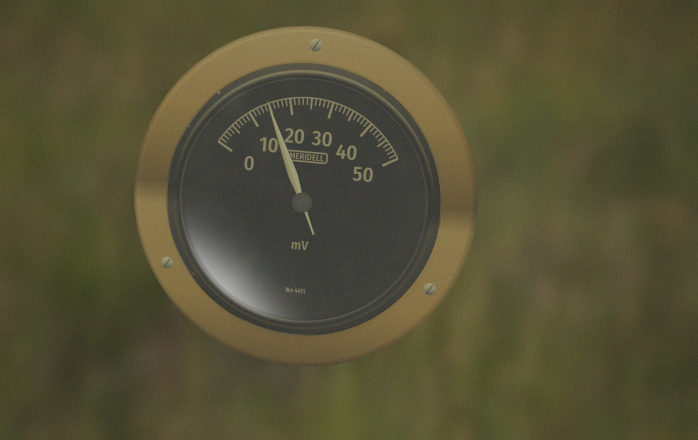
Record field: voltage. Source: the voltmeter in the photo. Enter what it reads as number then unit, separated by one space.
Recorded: 15 mV
